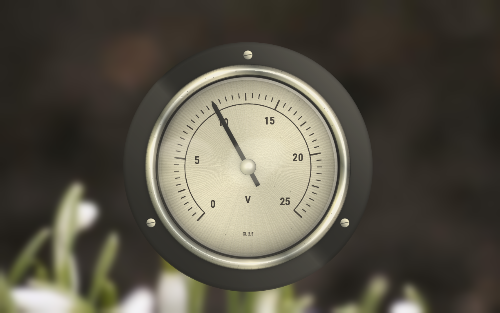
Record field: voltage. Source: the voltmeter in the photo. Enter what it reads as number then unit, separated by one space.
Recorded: 10 V
